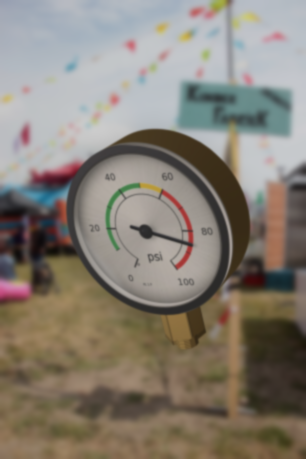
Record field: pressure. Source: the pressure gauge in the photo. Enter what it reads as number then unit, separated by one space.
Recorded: 85 psi
